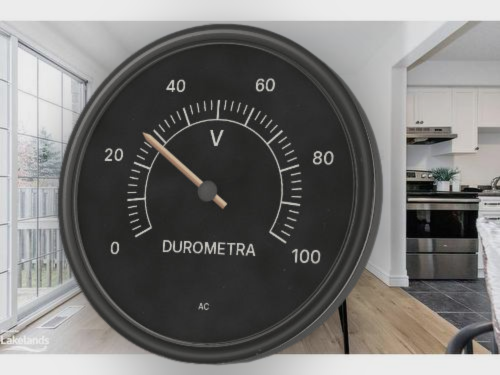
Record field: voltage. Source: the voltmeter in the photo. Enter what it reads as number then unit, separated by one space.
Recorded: 28 V
